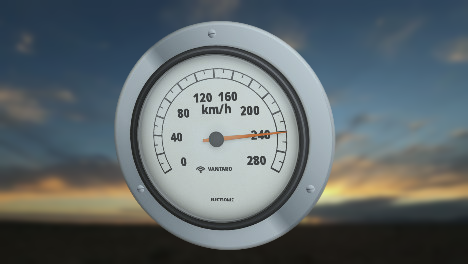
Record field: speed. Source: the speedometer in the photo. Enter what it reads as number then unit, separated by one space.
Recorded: 240 km/h
